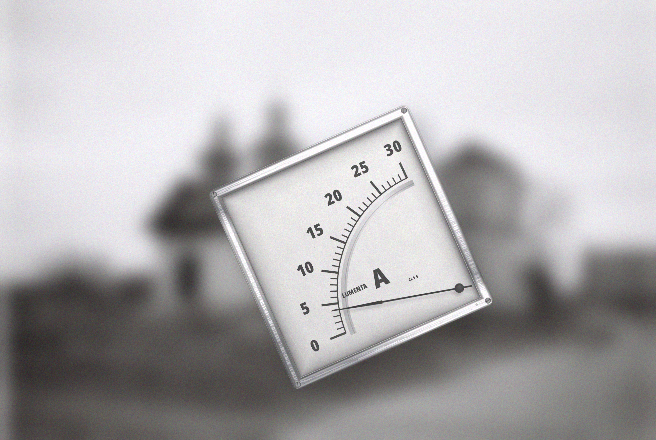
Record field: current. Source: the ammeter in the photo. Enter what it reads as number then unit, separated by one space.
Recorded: 4 A
